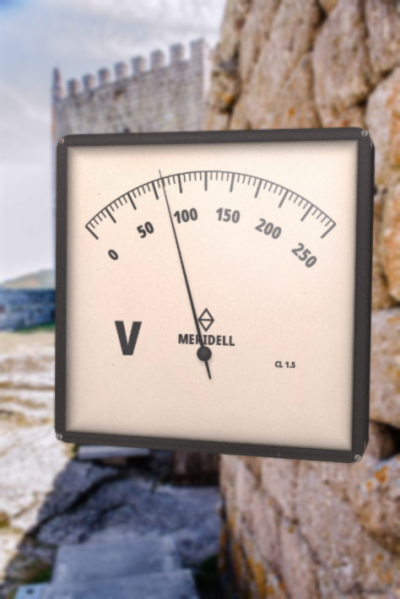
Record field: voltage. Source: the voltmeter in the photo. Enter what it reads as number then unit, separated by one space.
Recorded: 85 V
